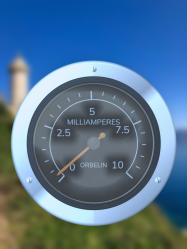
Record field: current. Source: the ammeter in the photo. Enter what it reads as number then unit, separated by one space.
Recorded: 0.25 mA
